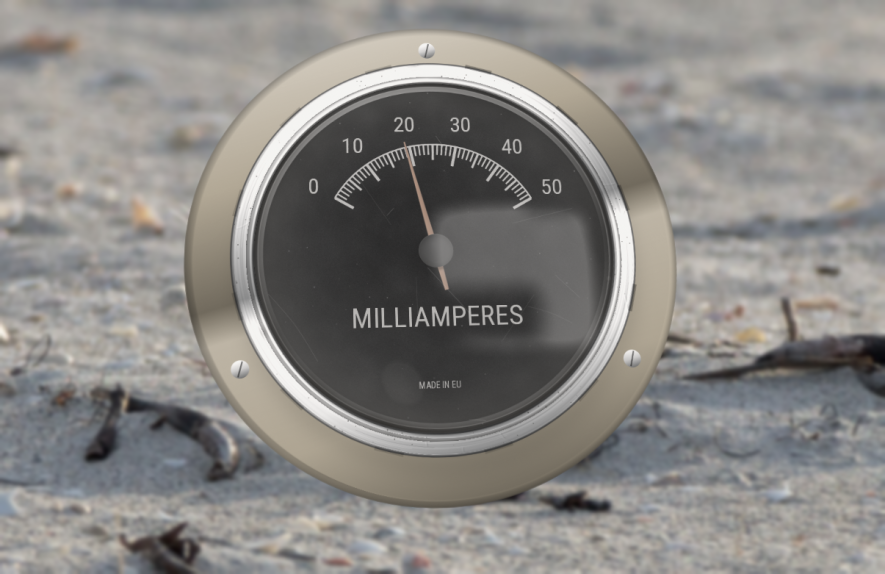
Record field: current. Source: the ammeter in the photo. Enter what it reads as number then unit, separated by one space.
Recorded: 19 mA
